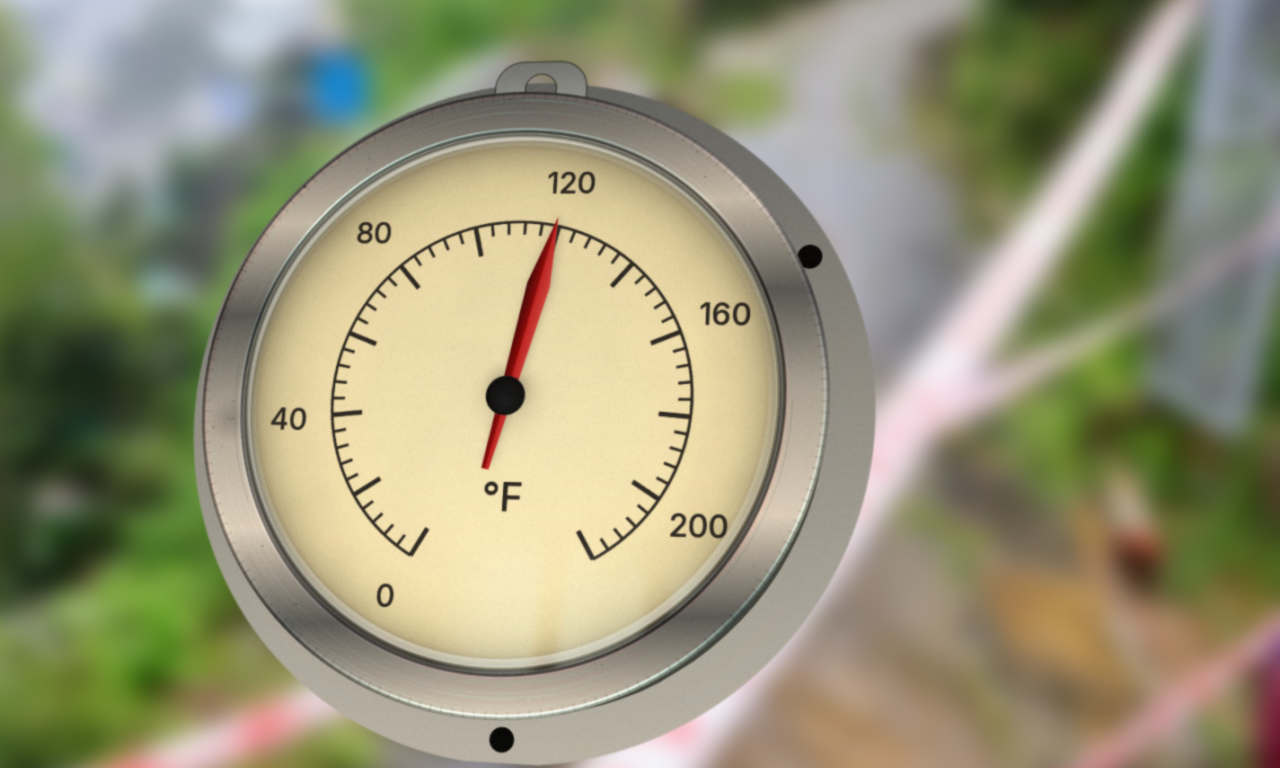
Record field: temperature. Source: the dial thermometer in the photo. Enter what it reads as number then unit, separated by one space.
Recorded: 120 °F
